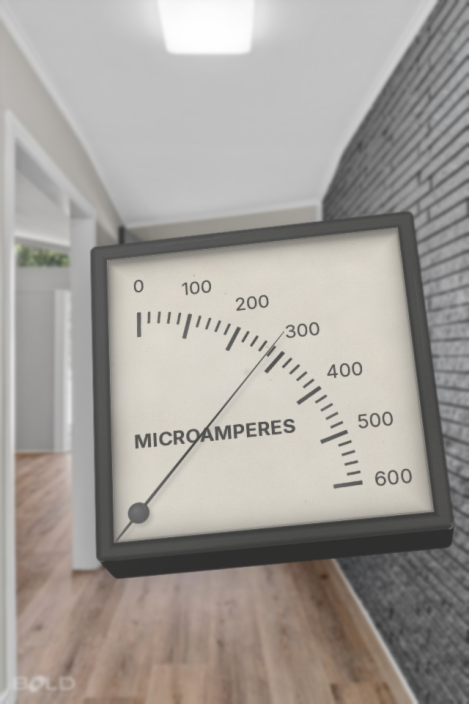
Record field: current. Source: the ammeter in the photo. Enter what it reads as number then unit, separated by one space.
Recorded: 280 µA
